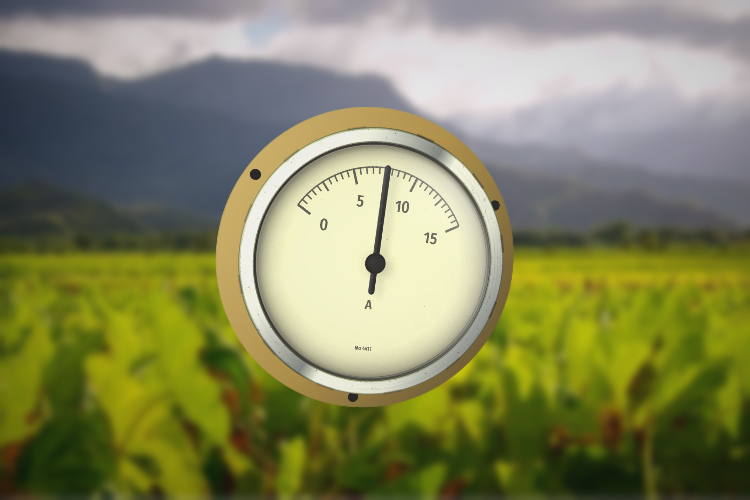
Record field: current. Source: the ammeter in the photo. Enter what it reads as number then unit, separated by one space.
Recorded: 7.5 A
